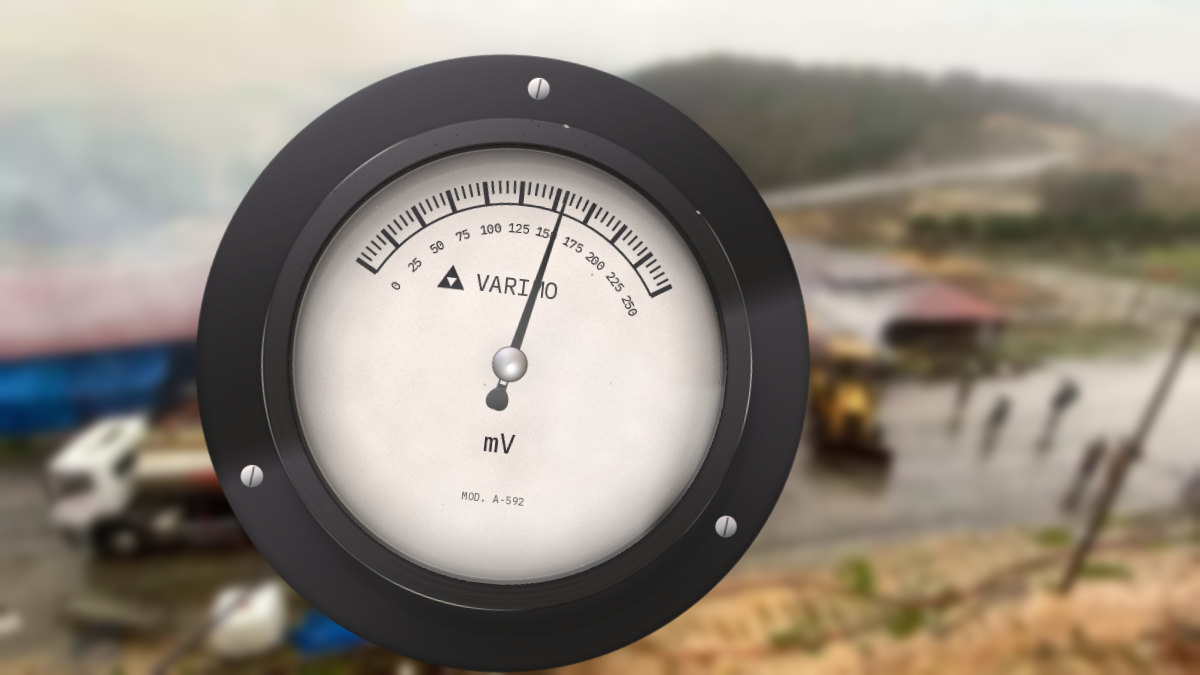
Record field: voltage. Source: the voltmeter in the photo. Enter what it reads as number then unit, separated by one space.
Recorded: 155 mV
